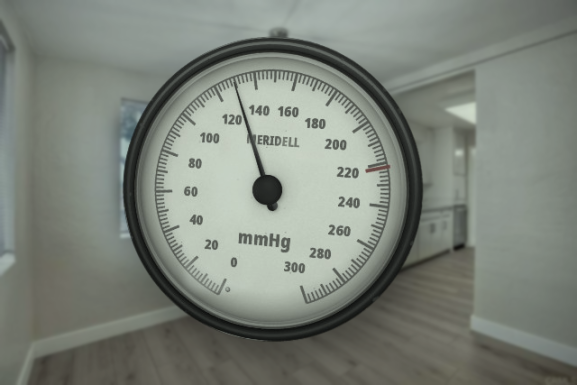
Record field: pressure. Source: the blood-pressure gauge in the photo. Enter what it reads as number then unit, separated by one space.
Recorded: 130 mmHg
